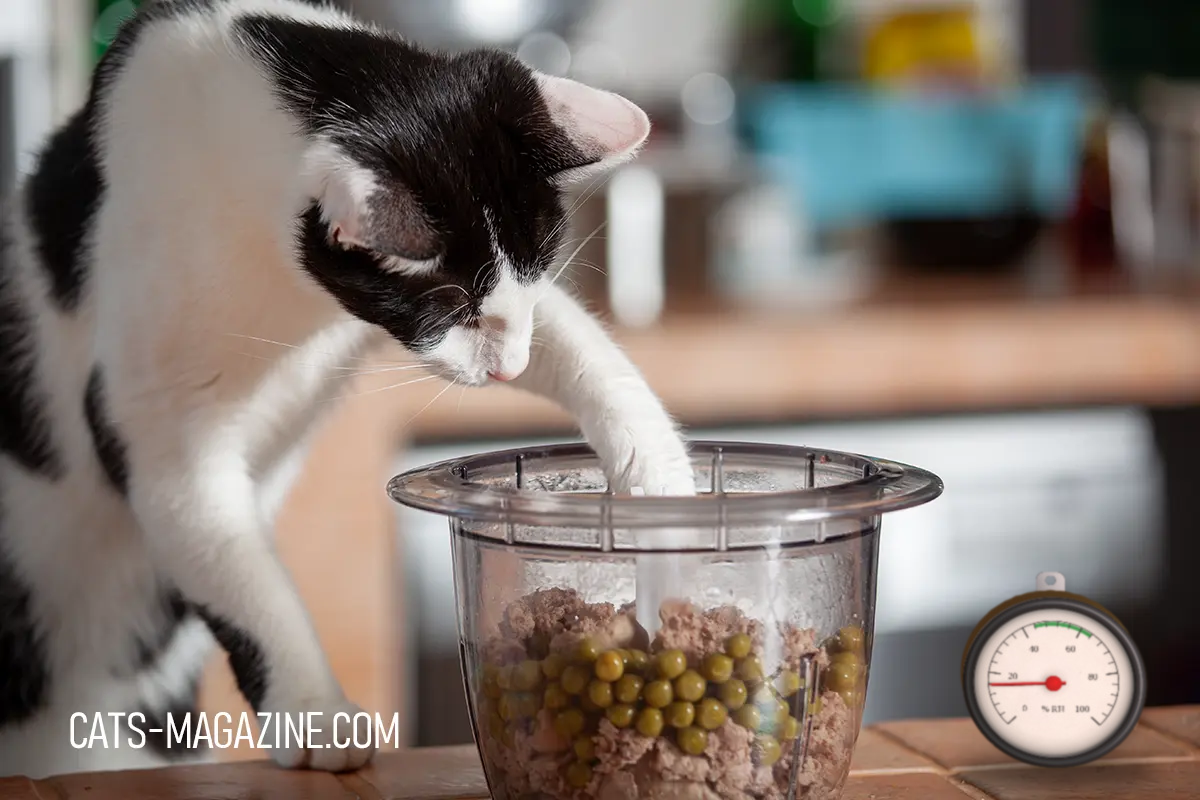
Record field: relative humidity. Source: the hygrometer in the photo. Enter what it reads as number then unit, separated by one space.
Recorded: 16 %
